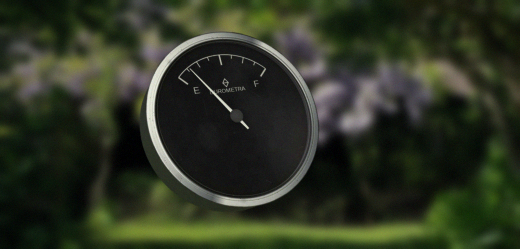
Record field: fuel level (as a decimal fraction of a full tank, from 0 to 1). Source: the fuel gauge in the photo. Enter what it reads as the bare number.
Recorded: 0.125
